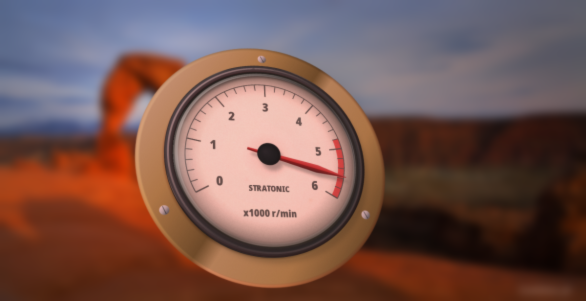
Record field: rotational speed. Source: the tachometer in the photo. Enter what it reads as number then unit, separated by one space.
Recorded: 5600 rpm
